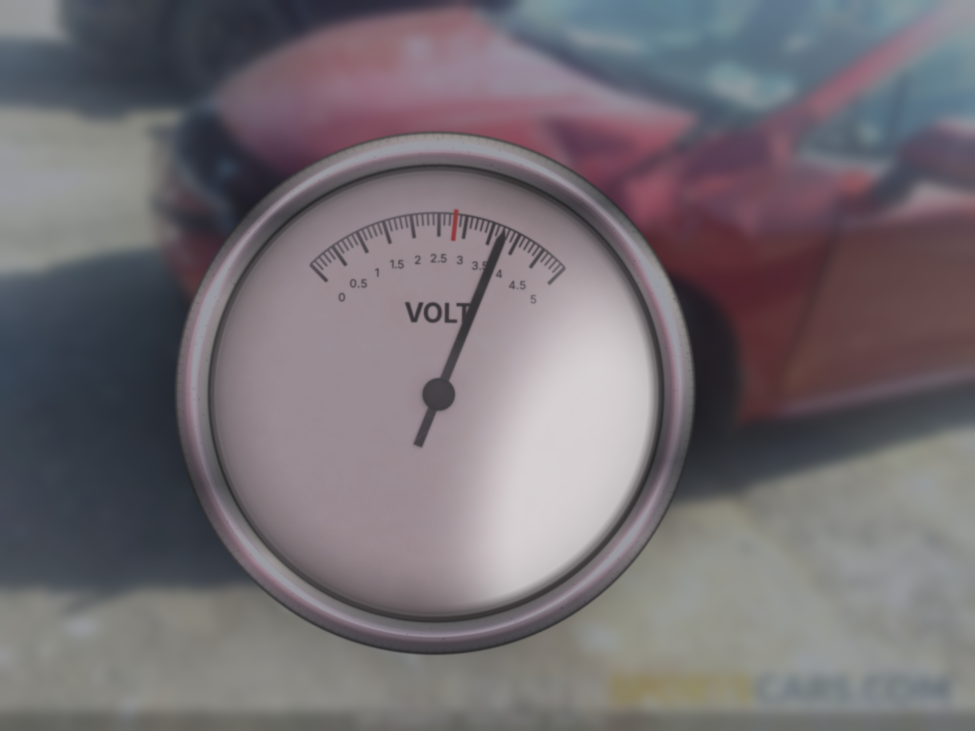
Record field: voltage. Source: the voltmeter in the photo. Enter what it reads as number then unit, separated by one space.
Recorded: 3.7 V
